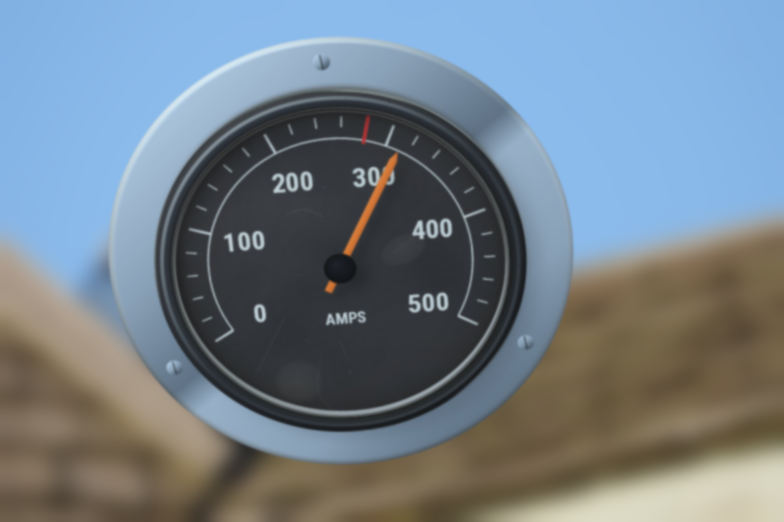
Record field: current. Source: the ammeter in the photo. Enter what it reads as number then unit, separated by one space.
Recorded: 310 A
